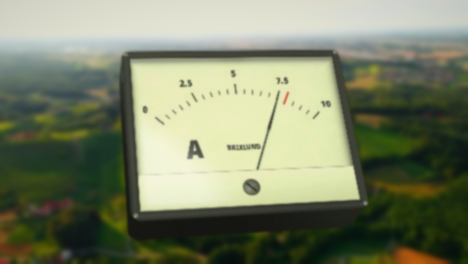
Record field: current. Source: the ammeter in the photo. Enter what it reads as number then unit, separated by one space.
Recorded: 7.5 A
